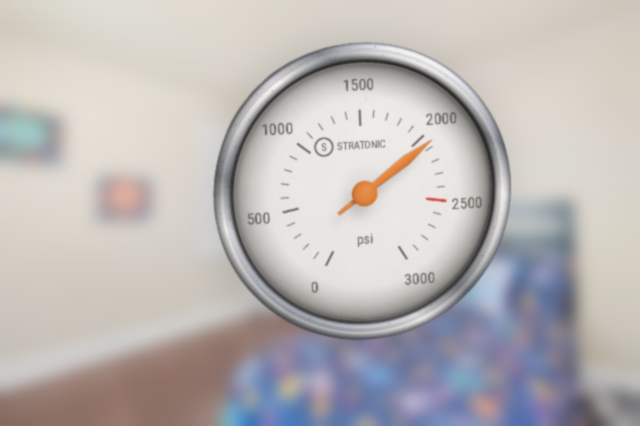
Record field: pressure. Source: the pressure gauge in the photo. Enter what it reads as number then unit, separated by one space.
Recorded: 2050 psi
